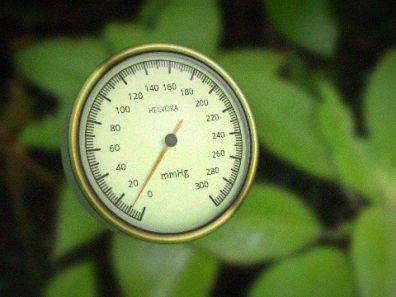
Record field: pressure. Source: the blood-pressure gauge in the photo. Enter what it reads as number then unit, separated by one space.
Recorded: 10 mmHg
